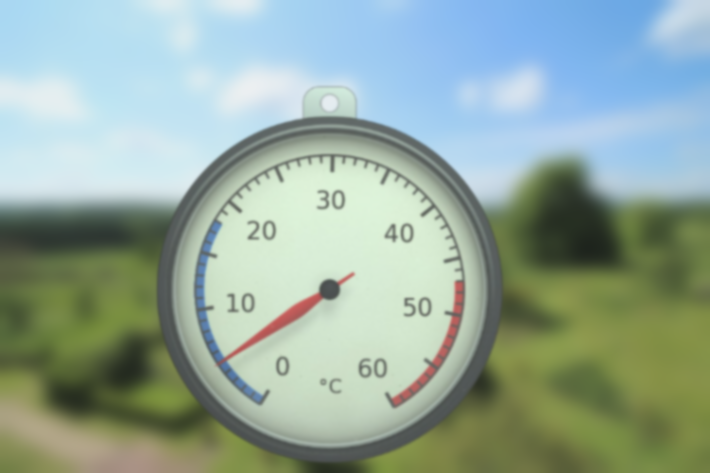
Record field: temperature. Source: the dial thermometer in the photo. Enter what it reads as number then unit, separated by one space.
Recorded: 5 °C
